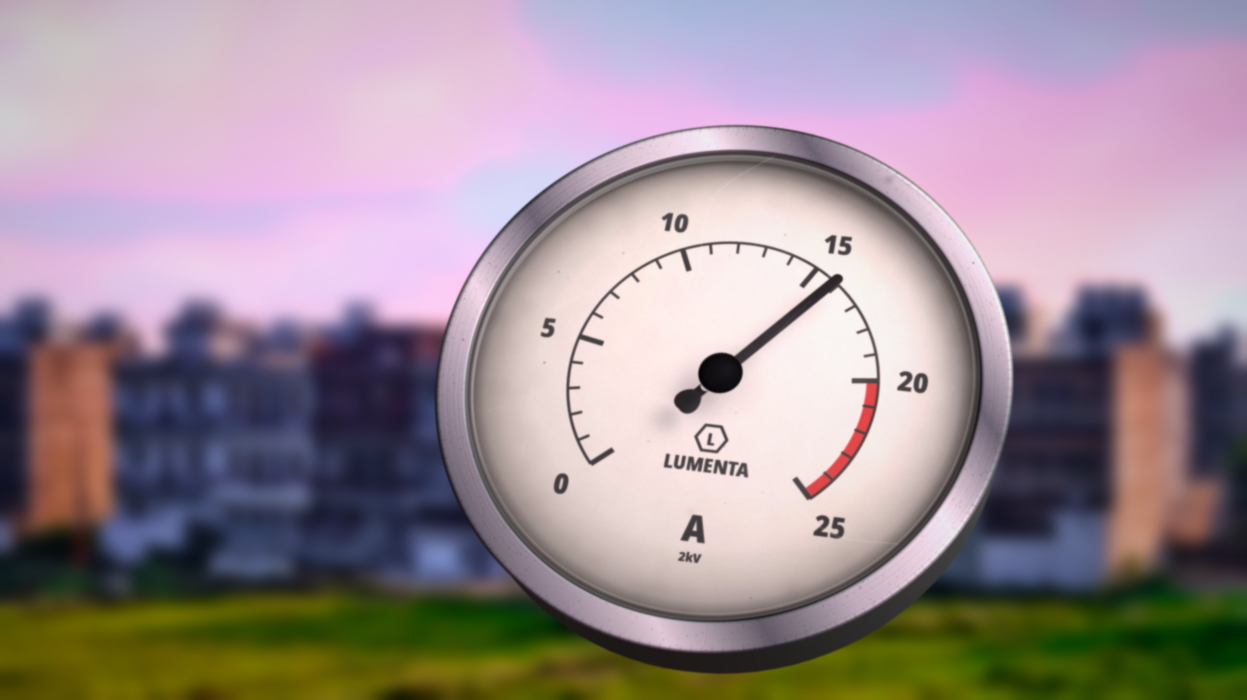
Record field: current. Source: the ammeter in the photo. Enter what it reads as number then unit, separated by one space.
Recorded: 16 A
